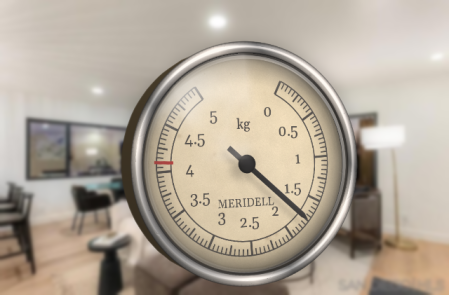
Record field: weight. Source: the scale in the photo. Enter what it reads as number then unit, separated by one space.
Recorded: 1.75 kg
